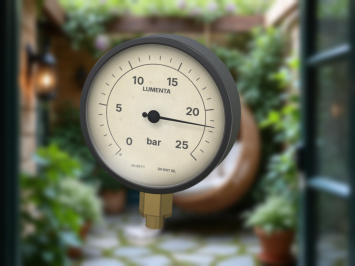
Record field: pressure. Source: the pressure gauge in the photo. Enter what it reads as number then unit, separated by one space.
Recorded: 21.5 bar
